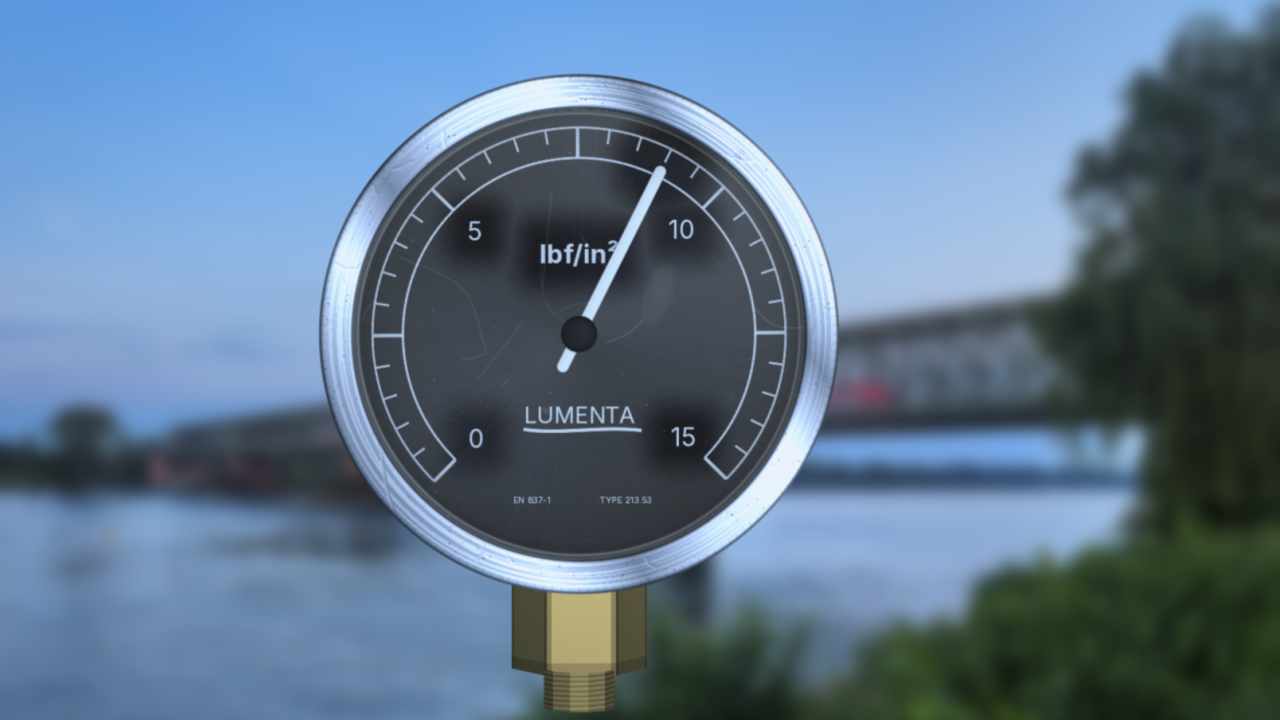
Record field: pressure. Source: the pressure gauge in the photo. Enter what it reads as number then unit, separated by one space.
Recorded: 9 psi
